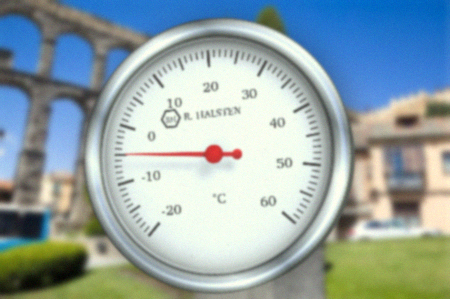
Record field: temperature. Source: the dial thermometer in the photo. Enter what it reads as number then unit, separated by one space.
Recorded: -5 °C
